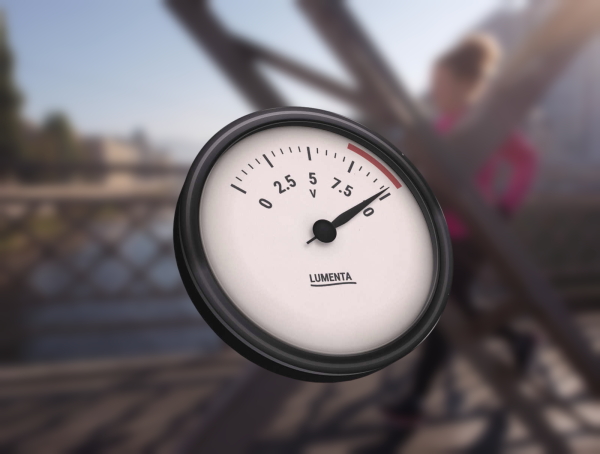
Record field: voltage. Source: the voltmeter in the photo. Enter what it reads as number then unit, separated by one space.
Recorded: 9.75 V
